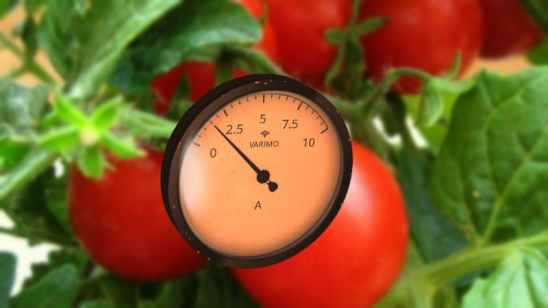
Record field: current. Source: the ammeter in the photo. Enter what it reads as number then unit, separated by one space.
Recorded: 1.5 A
